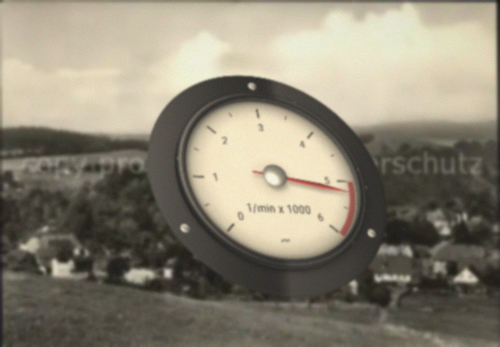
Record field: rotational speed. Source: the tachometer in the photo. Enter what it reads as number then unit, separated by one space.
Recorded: 5250 rpm
